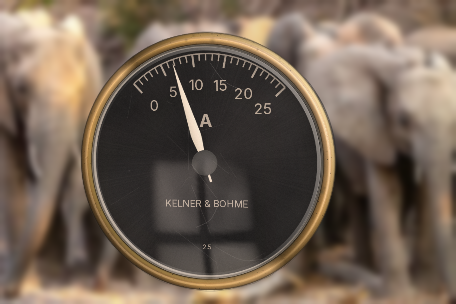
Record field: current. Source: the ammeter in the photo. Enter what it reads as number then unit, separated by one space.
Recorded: 7 A
